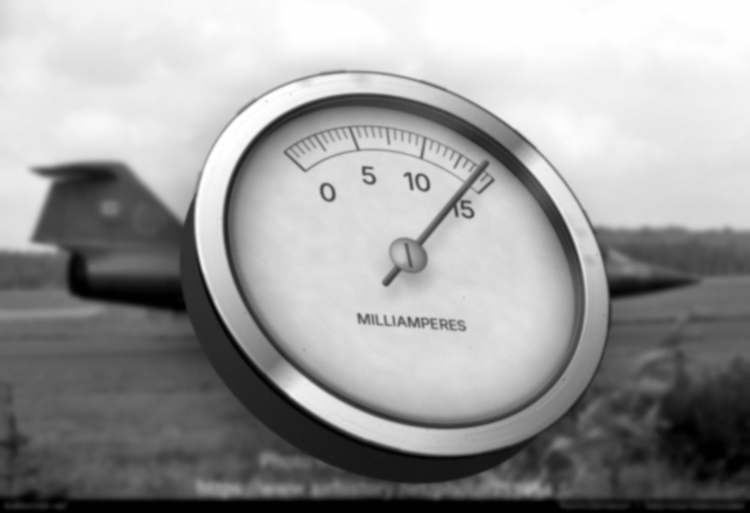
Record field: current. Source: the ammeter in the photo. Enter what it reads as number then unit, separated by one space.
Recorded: 14 mA
